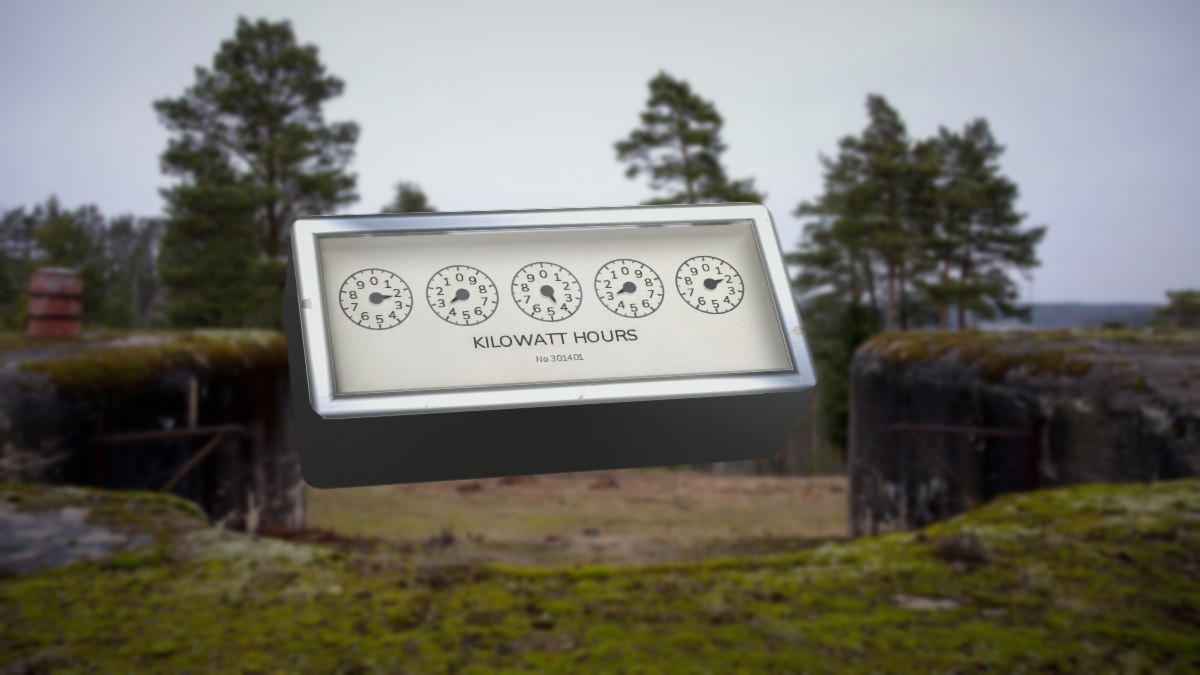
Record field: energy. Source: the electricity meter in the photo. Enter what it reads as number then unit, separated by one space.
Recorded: 23432 kWh
